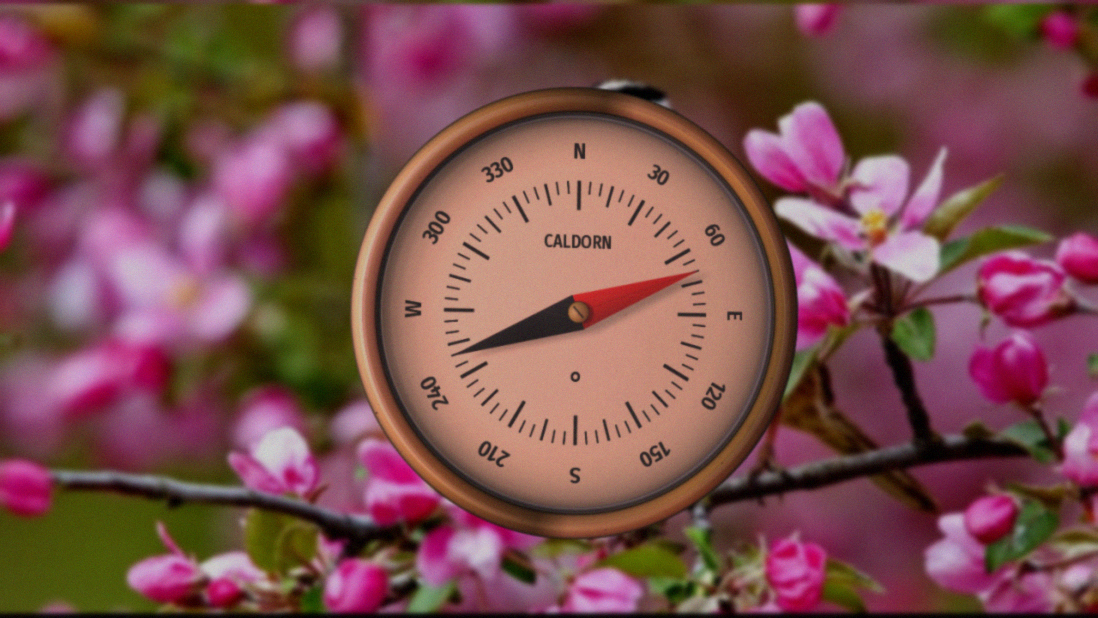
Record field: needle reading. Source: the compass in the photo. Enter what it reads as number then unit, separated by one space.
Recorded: 70 °
